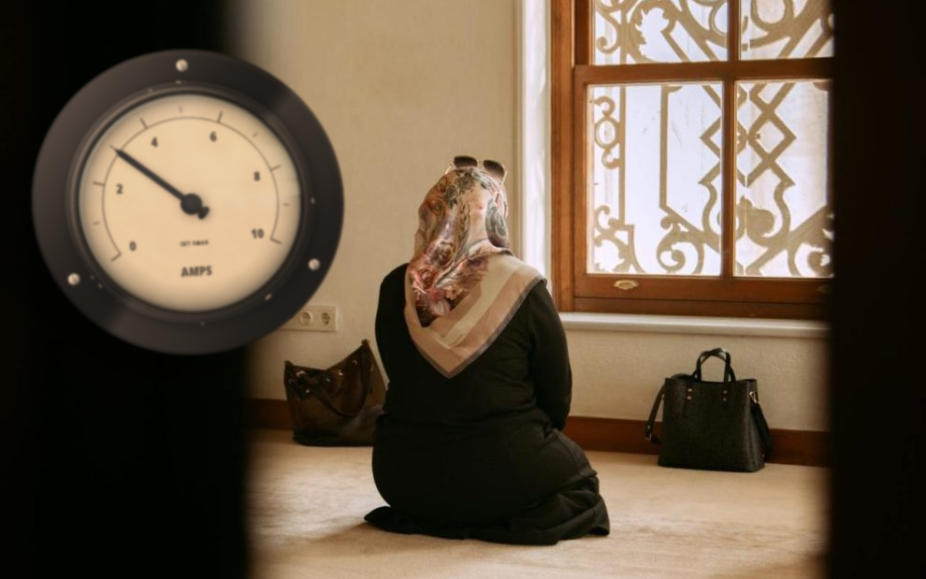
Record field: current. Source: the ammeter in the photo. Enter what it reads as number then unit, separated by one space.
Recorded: 3 A
